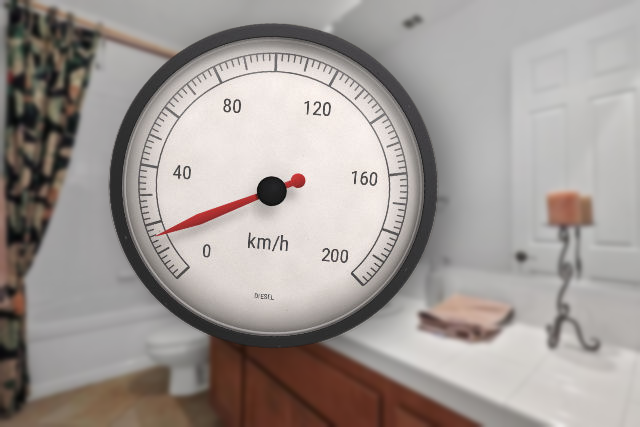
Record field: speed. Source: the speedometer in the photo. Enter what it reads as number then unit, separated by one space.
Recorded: 16 km/h
